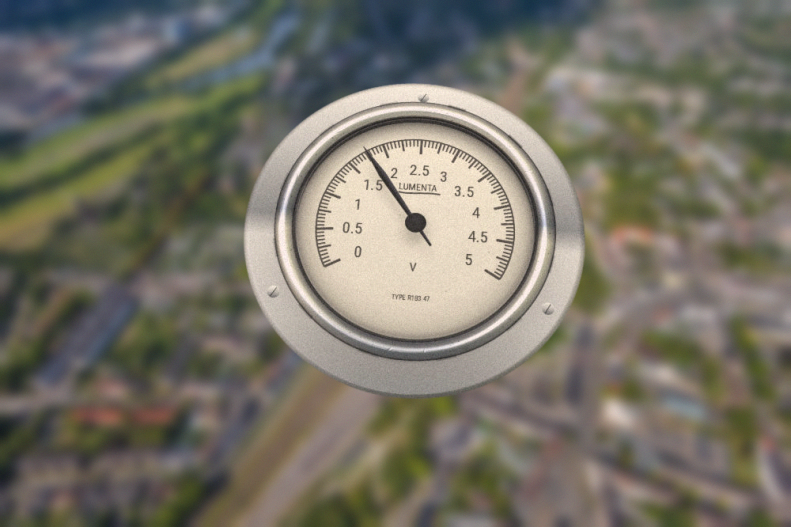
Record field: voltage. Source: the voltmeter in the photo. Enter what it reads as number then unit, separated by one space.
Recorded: 1.75 V
